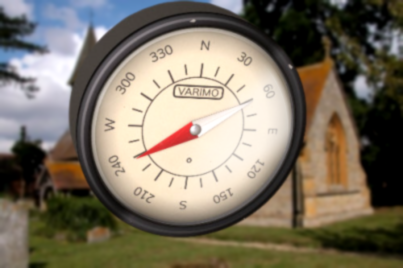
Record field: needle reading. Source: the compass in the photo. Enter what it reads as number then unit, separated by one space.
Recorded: 240 °
